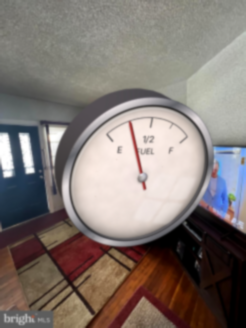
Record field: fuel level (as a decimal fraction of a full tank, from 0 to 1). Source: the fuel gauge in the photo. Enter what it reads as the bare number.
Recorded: 0.25
